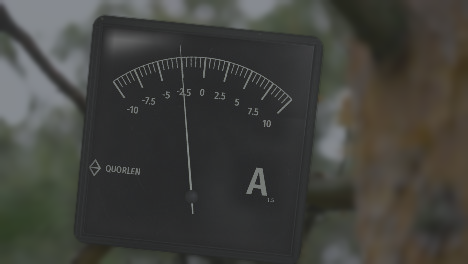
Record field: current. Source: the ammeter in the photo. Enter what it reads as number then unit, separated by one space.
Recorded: -2.5 A
